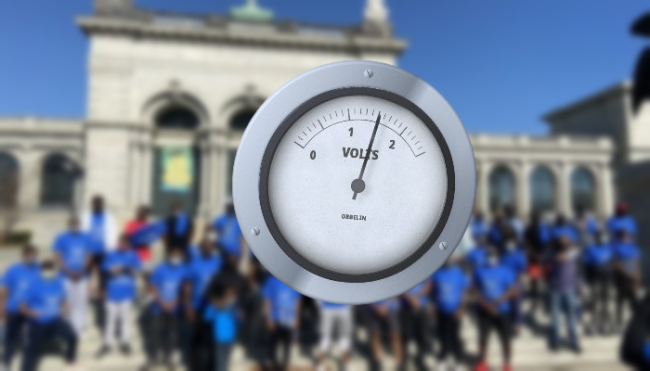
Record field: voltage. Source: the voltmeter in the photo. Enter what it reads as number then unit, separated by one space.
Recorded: 1.5 V
